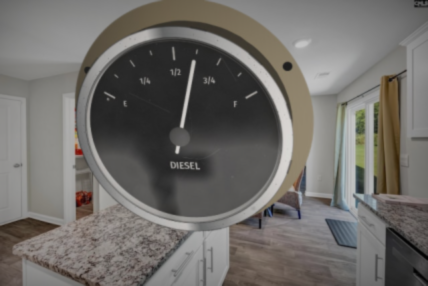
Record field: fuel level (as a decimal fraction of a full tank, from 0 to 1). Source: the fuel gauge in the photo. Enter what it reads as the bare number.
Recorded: 0.625
